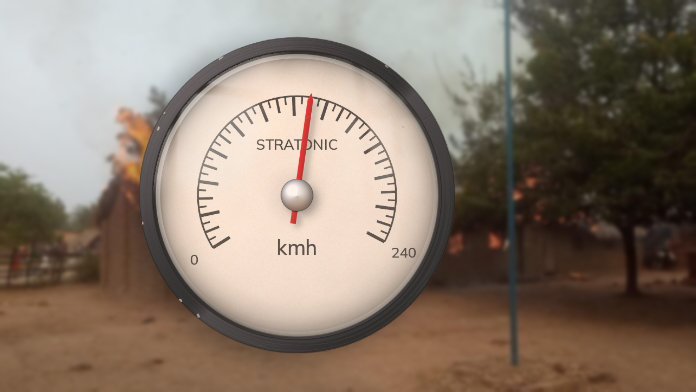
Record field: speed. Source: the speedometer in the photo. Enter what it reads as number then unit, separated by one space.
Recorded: 130 km/h
